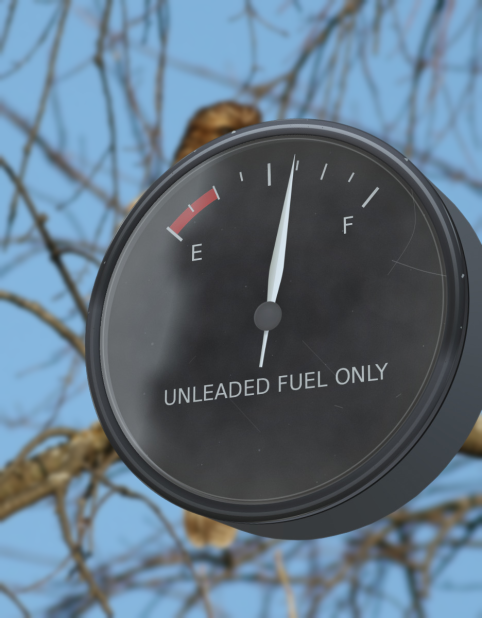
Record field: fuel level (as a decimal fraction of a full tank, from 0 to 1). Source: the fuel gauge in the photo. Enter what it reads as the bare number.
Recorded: 0.625
